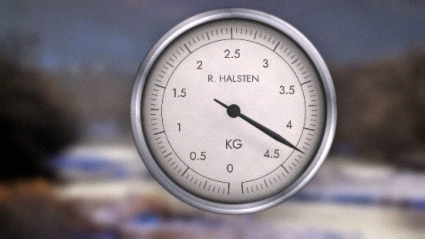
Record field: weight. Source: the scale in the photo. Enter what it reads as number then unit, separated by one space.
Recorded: 4.25 kg
